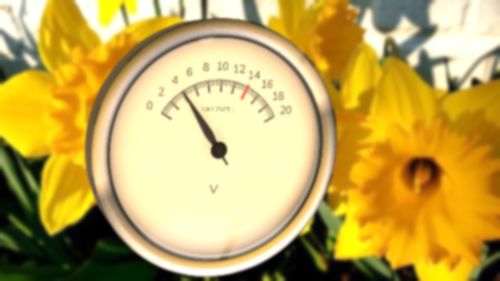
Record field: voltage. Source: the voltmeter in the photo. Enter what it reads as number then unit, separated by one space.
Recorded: 4 V
